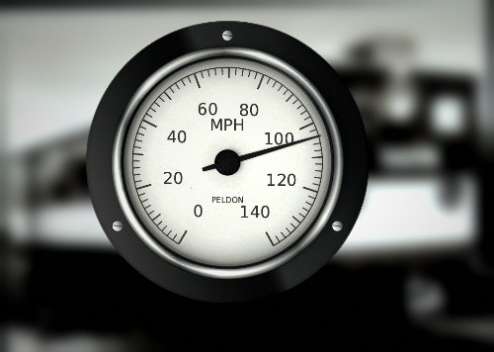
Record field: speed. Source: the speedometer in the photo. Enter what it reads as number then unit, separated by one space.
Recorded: 104 mph
